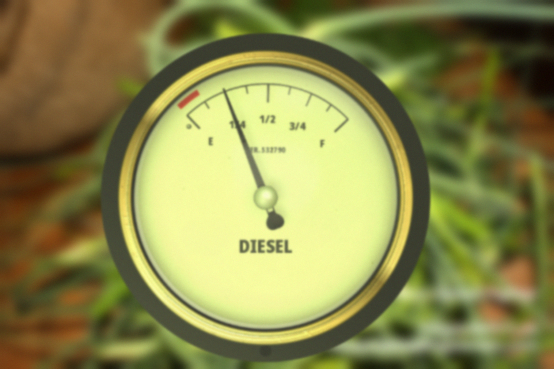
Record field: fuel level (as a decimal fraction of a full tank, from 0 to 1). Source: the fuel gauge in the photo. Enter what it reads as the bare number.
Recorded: 0.25
